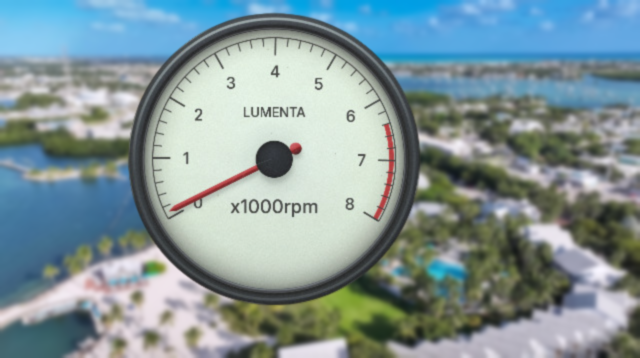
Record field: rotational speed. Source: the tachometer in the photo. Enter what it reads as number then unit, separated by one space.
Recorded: 100 rpm
